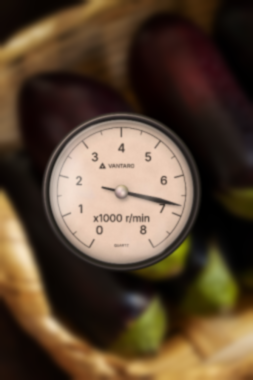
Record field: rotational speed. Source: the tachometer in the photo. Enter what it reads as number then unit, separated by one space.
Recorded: 6750 rpm
